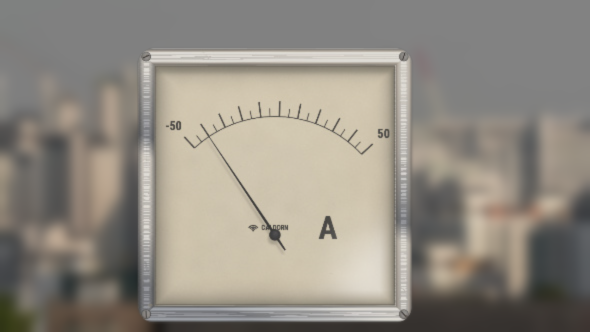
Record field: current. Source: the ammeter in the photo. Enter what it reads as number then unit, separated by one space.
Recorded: -40 A
